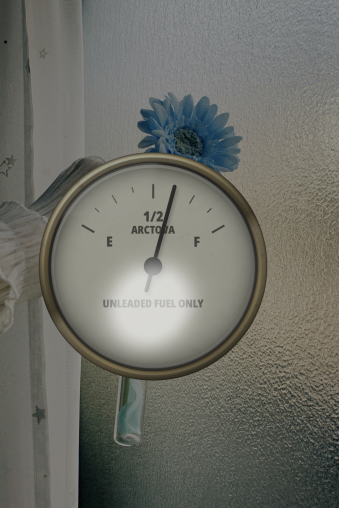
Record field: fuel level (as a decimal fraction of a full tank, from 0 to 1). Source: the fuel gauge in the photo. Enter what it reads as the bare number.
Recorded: 0.625
